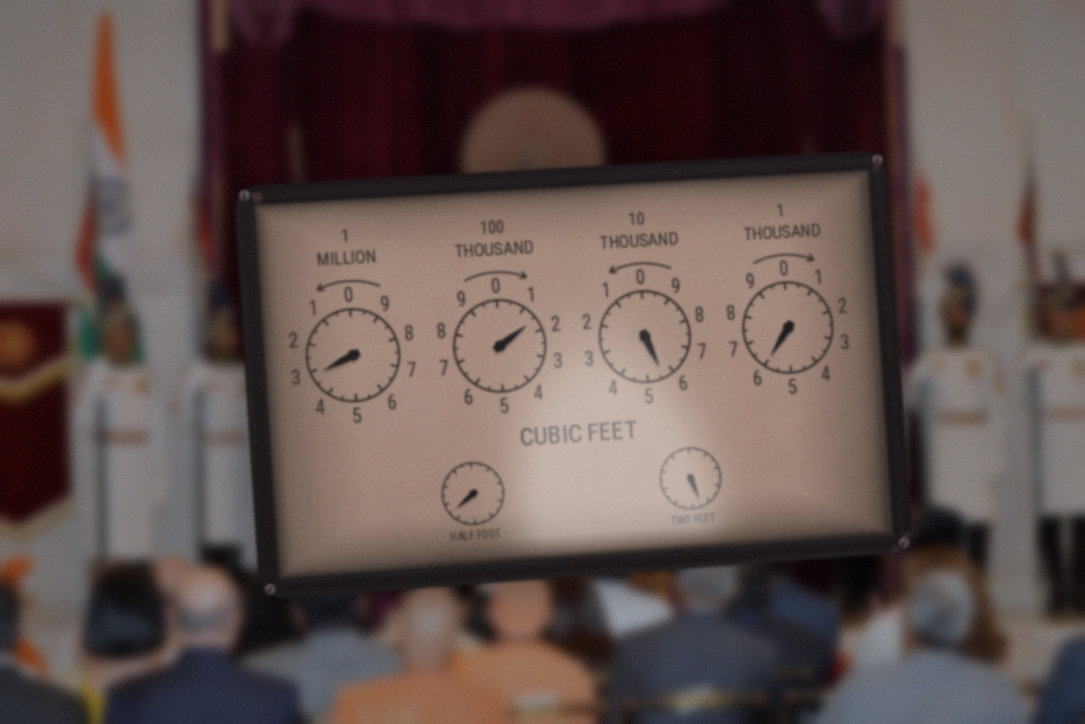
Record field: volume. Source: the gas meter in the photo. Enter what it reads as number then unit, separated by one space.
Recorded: 315600 ft³
